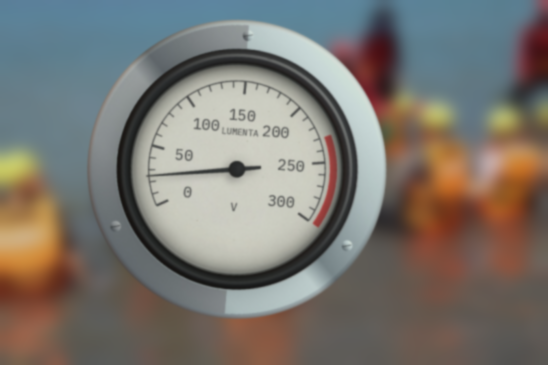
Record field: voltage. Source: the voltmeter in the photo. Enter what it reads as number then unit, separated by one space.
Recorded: 25 V
